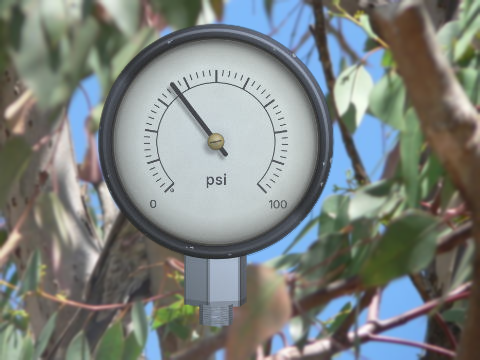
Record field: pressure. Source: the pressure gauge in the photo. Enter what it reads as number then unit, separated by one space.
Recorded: 36 psi
